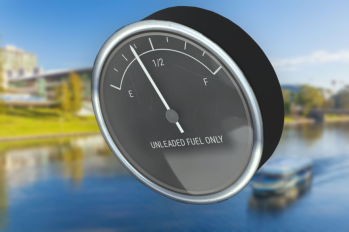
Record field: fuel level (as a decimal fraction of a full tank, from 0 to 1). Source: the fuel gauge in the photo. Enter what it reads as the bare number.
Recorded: 0.375
